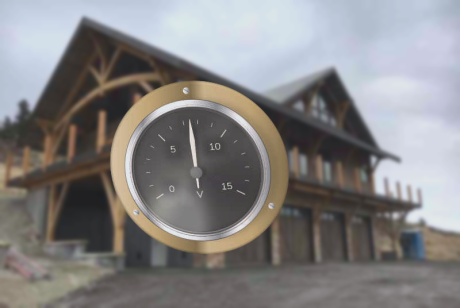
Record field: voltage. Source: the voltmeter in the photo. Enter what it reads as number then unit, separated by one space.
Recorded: 7.5 V
